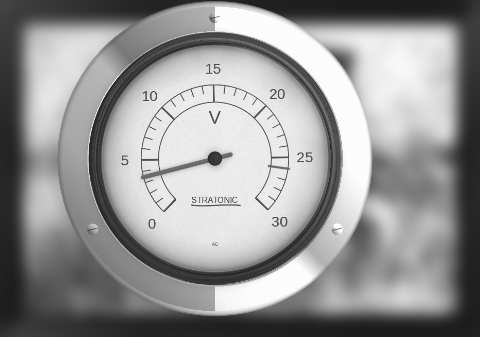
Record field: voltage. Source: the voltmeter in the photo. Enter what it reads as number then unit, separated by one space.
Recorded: 3.5 V
